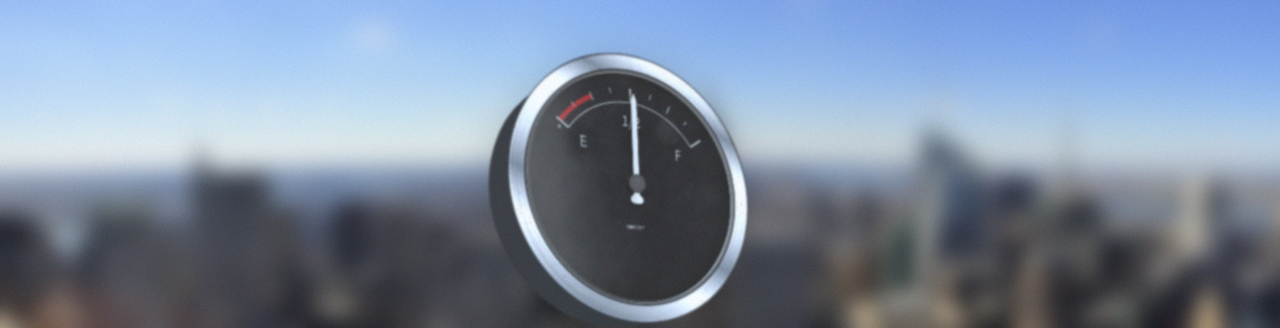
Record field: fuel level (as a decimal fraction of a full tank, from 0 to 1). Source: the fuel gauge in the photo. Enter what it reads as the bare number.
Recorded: 0.5
